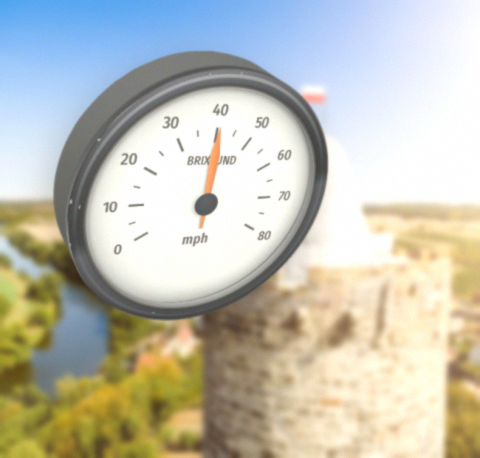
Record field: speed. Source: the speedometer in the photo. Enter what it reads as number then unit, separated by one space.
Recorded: 40 mph
